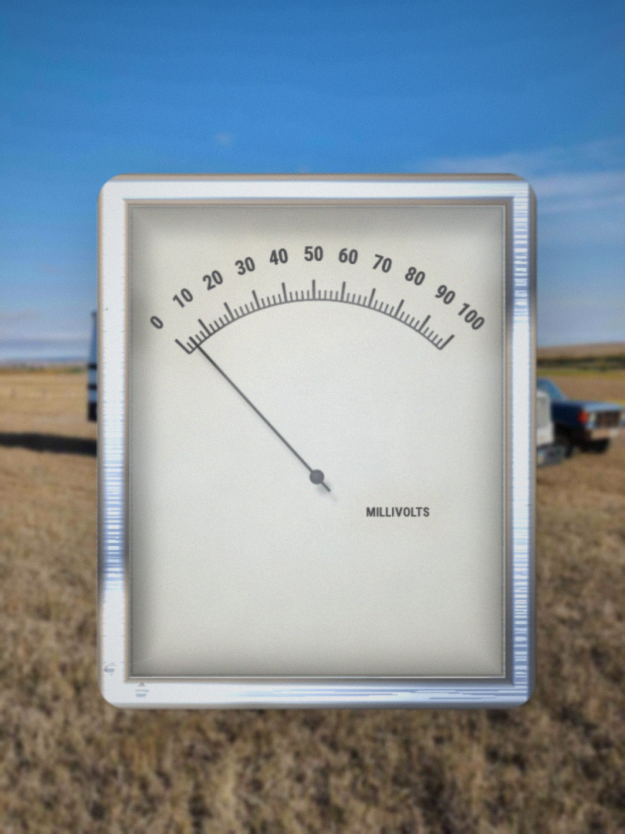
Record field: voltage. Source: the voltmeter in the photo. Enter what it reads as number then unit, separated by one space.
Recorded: 4 mV
